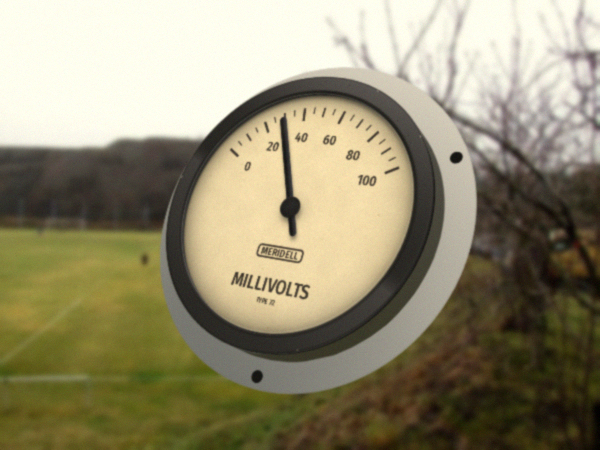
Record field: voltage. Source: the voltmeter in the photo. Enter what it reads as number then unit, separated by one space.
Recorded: 30 mV
